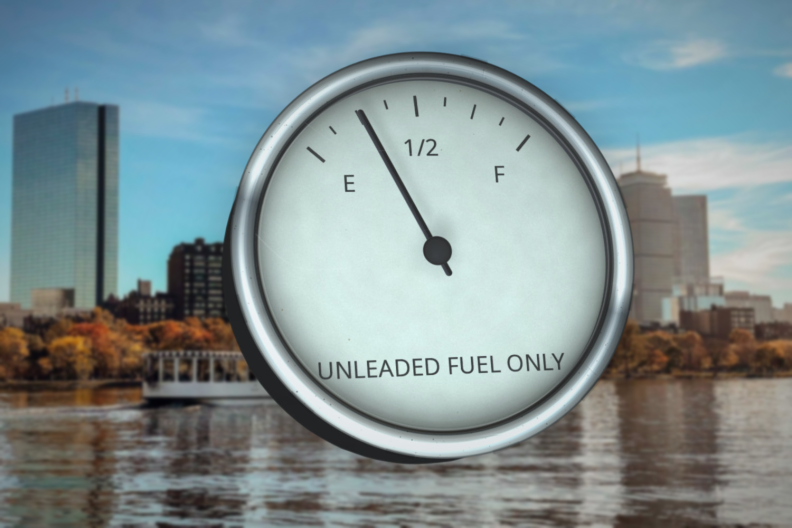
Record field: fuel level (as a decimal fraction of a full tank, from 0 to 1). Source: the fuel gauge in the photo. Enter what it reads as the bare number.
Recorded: 0.25
